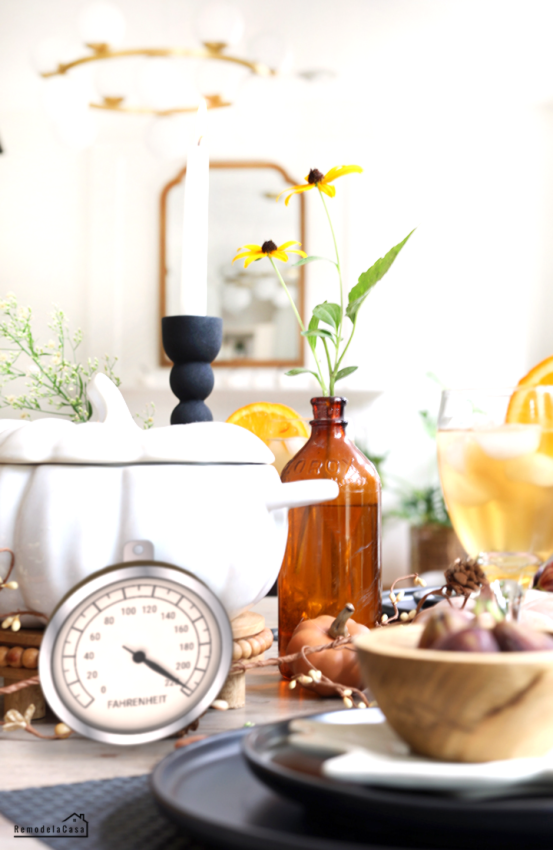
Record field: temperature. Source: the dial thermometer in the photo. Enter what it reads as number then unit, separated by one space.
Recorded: 215 °F
